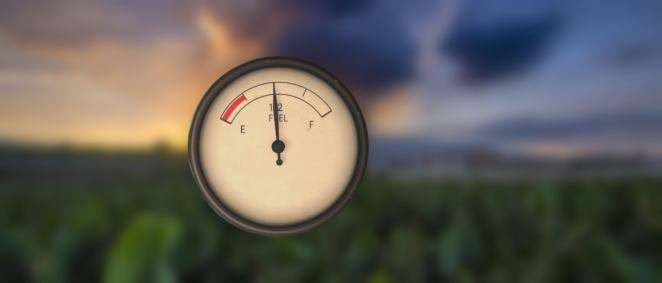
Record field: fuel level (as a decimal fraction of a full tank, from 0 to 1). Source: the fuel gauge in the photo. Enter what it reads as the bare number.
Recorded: 0.5
